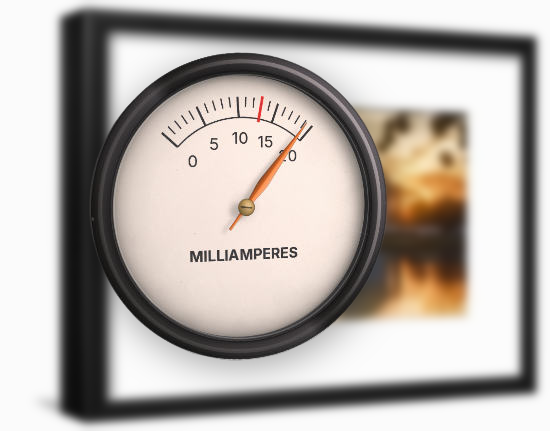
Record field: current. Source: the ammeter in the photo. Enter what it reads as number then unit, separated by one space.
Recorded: 19 mA
